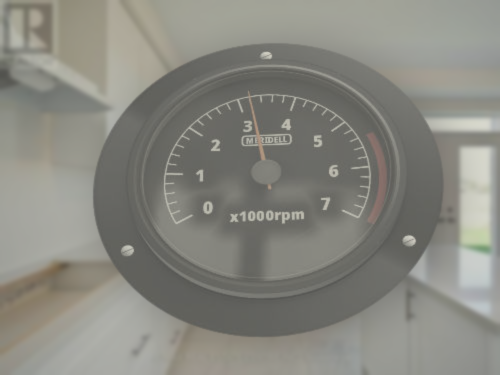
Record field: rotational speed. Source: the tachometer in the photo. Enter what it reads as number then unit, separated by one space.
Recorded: 3200 rpm
